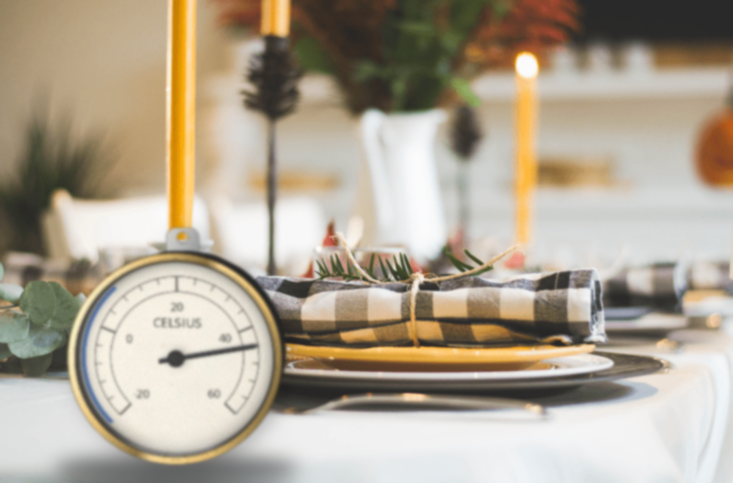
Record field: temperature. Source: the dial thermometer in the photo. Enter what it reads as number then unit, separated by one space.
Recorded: 44 °C
